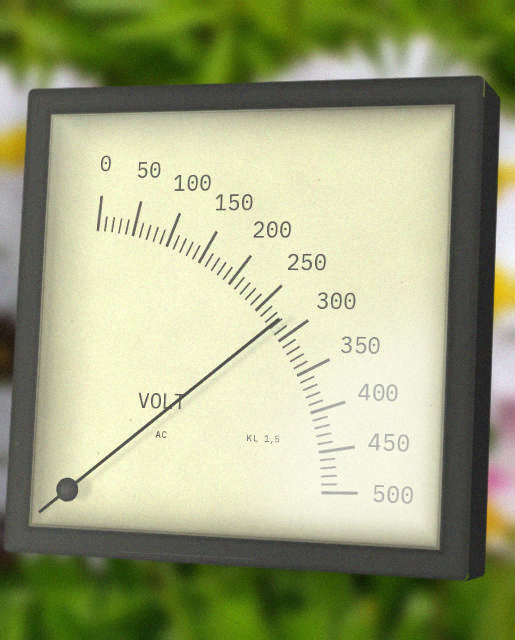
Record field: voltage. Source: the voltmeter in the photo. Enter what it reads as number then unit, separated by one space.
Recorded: 280 V
